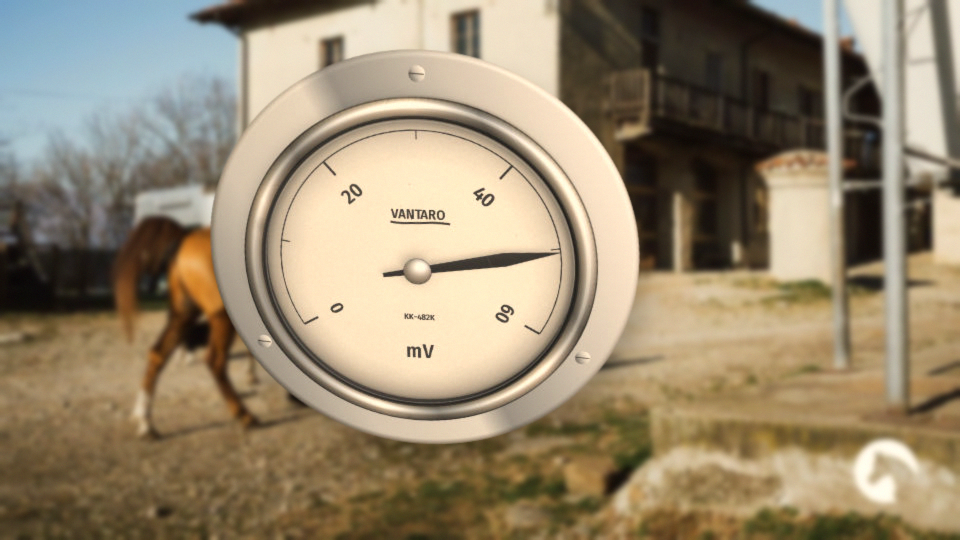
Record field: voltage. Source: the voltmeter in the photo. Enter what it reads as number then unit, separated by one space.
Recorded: 50 mV
